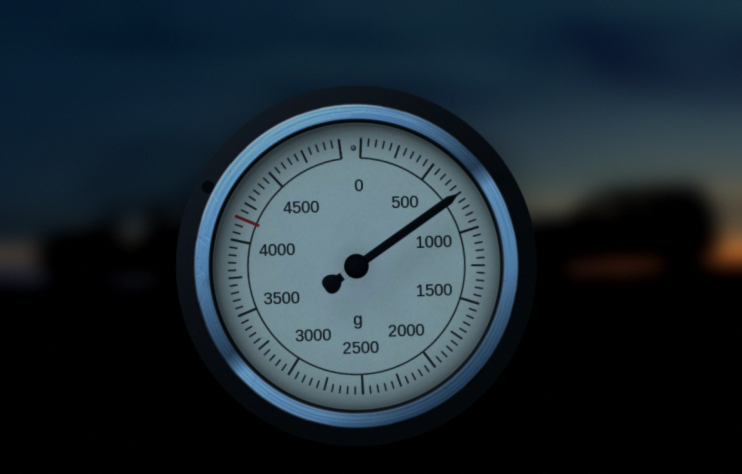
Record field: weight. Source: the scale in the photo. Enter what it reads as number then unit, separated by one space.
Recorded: 750 g
